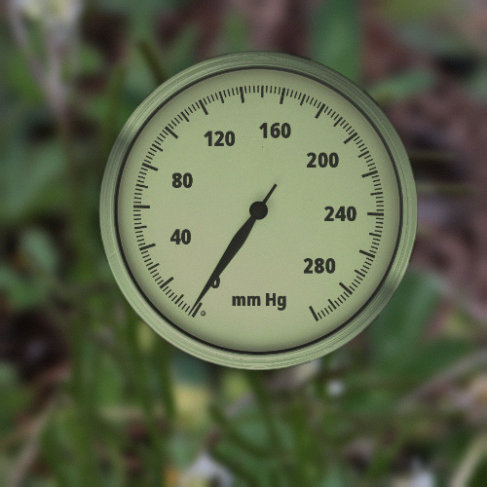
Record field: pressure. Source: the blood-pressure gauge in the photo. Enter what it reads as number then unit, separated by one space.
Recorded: 2 mmHg
